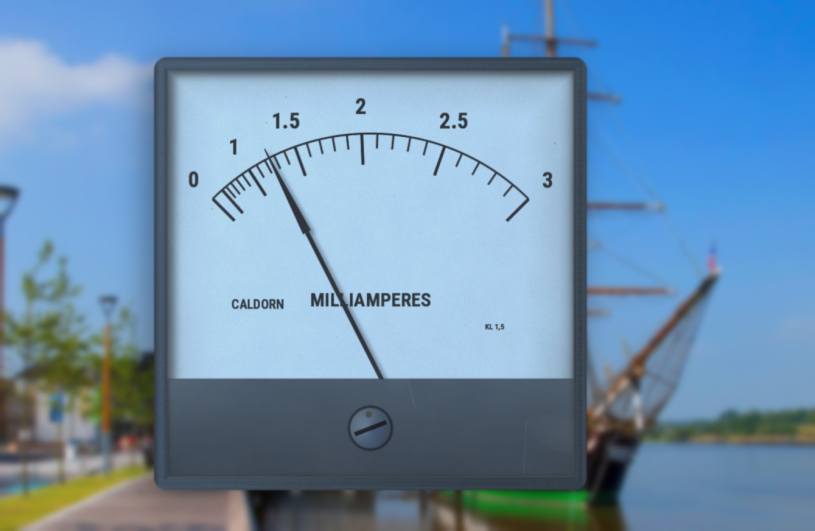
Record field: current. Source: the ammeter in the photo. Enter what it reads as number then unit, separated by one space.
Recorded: 1.25 mA
